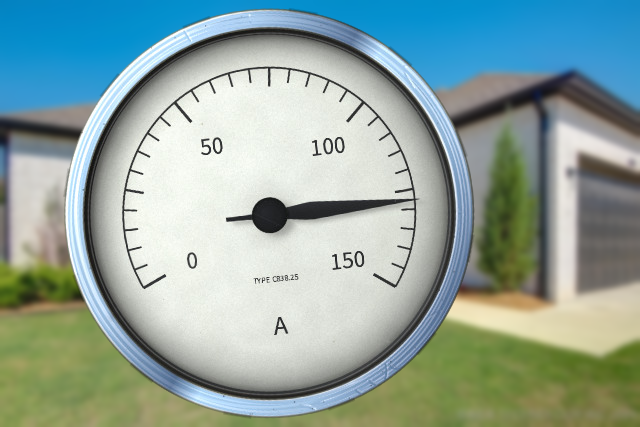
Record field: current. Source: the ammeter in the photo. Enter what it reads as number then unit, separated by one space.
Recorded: 127.5 A
